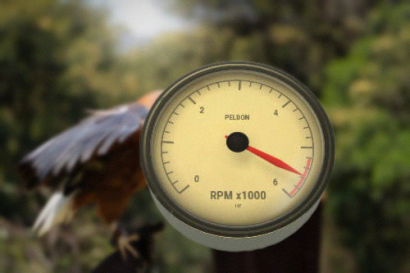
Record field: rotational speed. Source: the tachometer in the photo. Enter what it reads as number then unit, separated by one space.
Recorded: 5600 rpm
